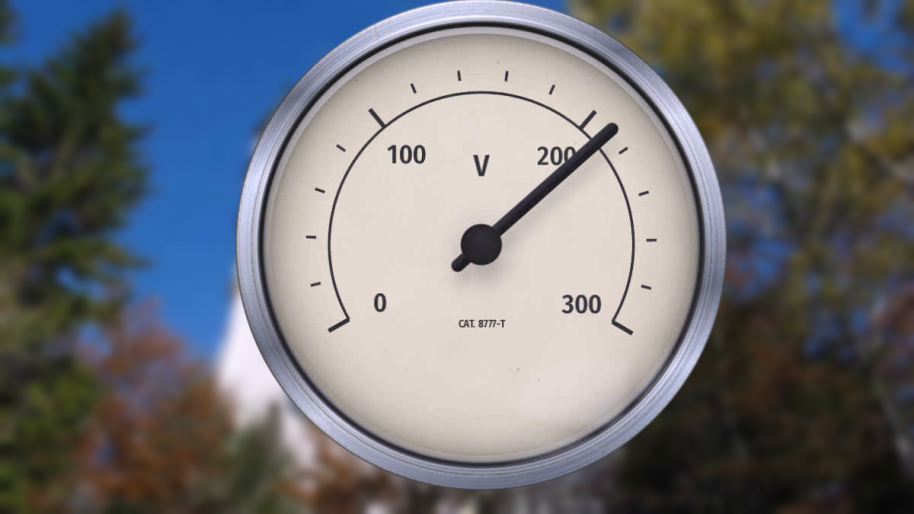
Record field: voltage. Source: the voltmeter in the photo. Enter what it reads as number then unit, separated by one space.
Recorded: 210 V
